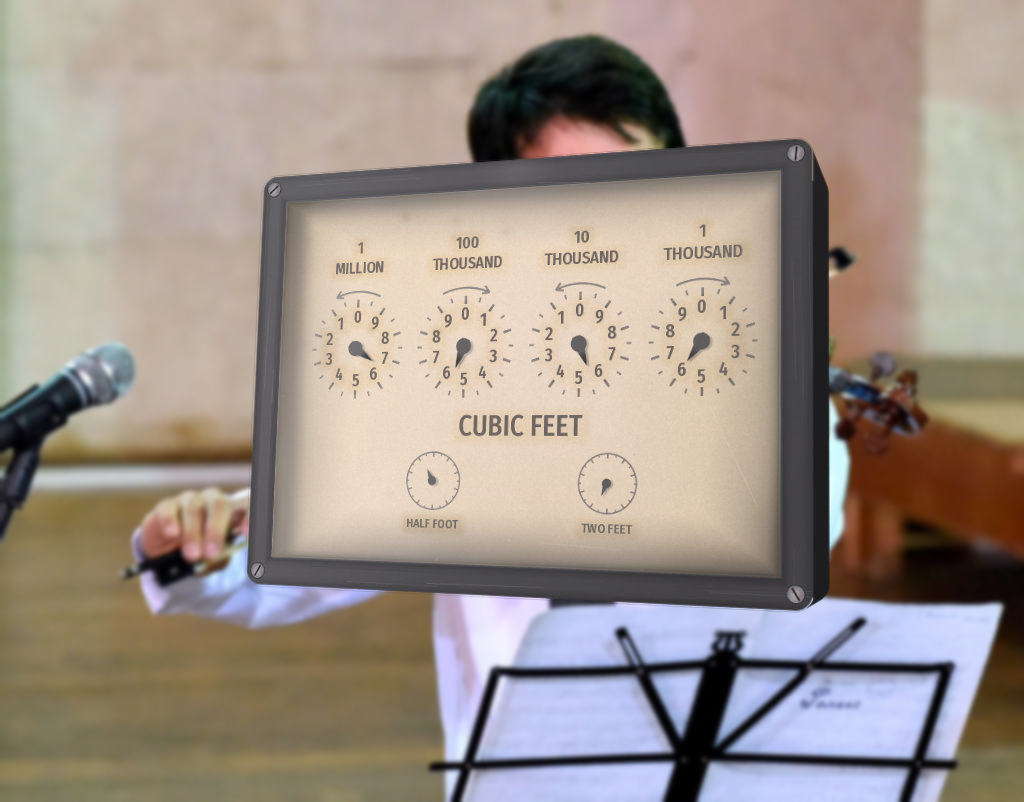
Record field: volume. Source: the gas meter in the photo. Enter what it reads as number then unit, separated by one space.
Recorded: 655600 ft³
